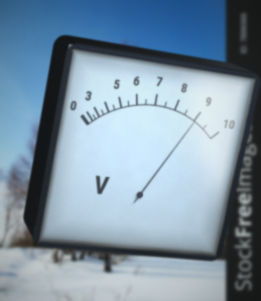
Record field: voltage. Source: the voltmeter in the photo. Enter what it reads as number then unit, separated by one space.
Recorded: 9 V
